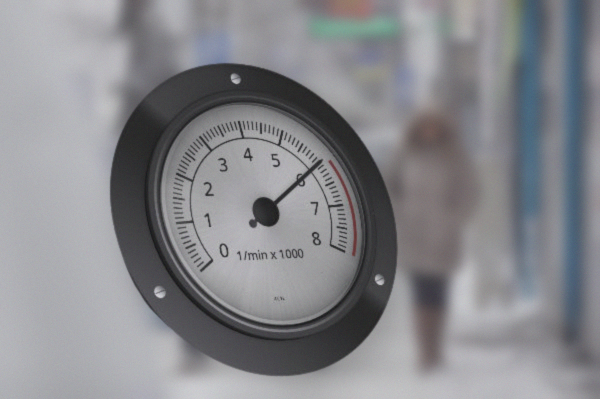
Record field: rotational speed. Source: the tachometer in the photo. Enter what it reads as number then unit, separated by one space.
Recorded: 6000 rpm
